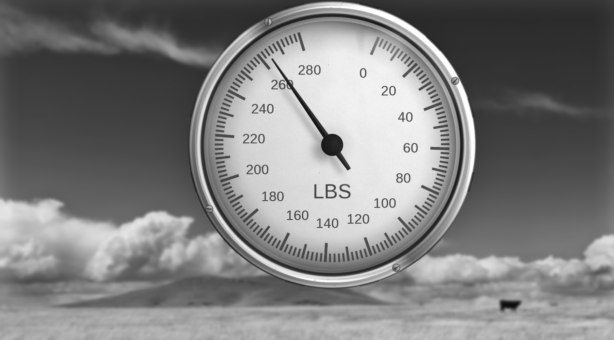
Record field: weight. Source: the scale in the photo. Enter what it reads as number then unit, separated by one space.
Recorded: 264 lb
